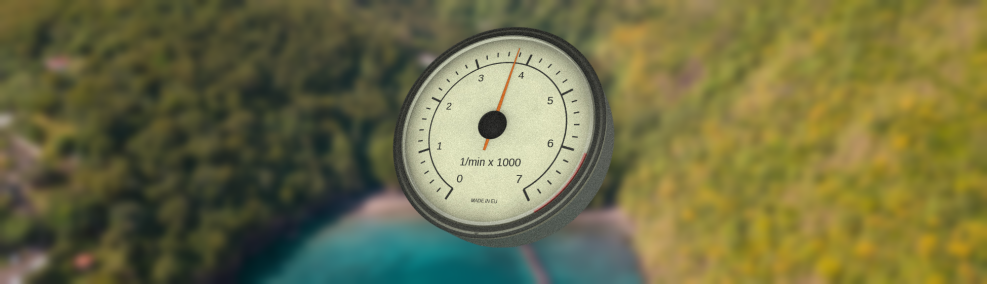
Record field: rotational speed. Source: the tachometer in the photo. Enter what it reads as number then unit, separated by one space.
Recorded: 3800 rpm
